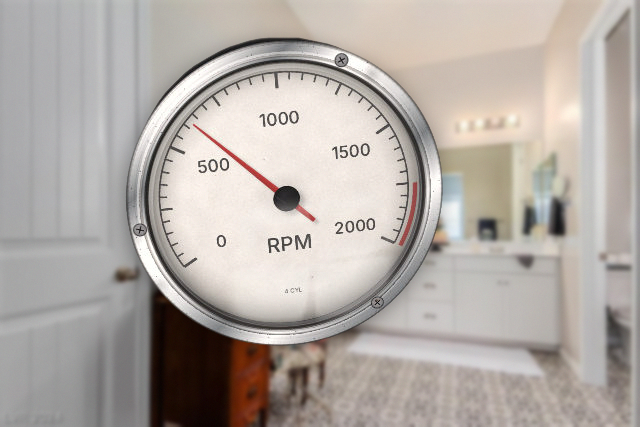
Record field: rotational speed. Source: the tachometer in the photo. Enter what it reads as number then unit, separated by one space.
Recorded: 625 rpm
